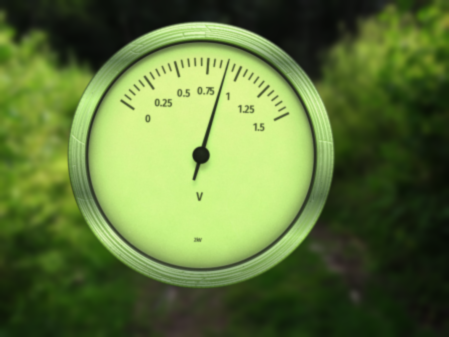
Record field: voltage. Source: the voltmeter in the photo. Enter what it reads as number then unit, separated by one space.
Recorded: 0.9 V
